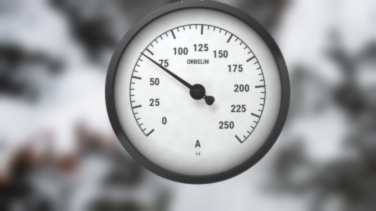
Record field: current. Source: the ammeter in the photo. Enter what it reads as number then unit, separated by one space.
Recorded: 70 A
